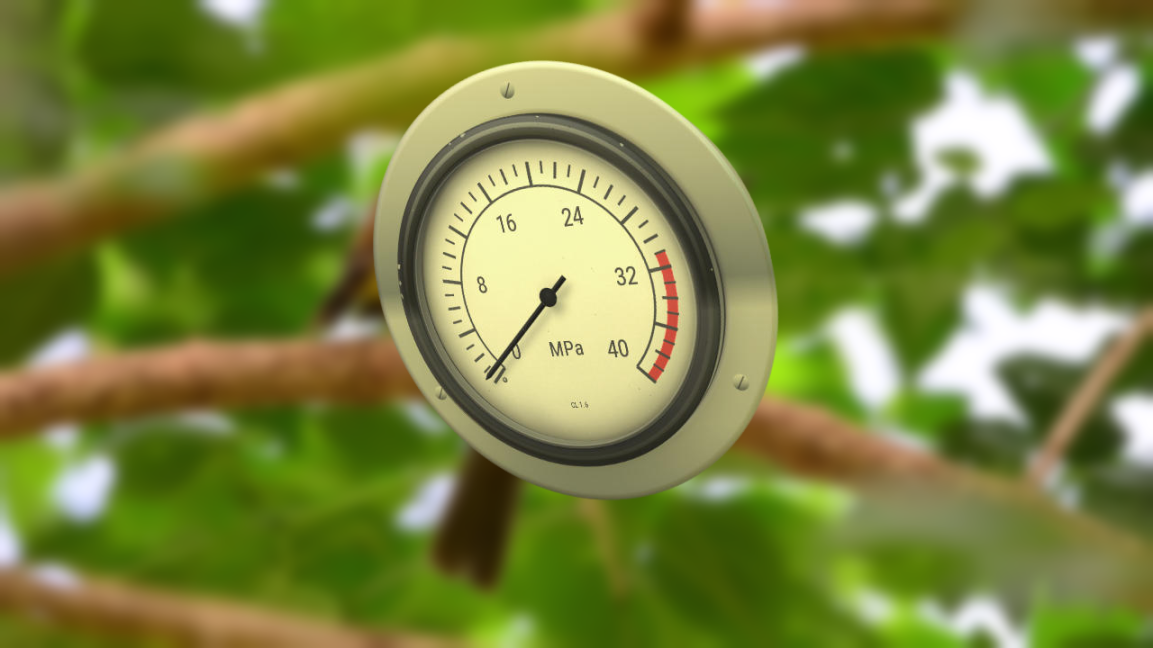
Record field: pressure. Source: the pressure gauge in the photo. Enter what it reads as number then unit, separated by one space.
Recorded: 0.5 MPa
